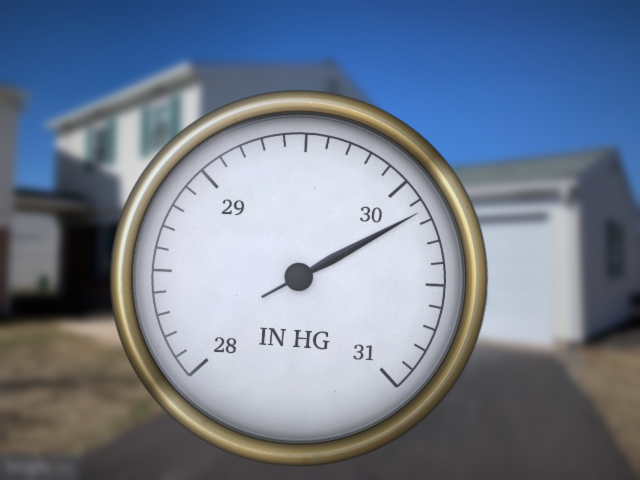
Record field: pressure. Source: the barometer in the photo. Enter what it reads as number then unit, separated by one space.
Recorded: 30.15 inHg
